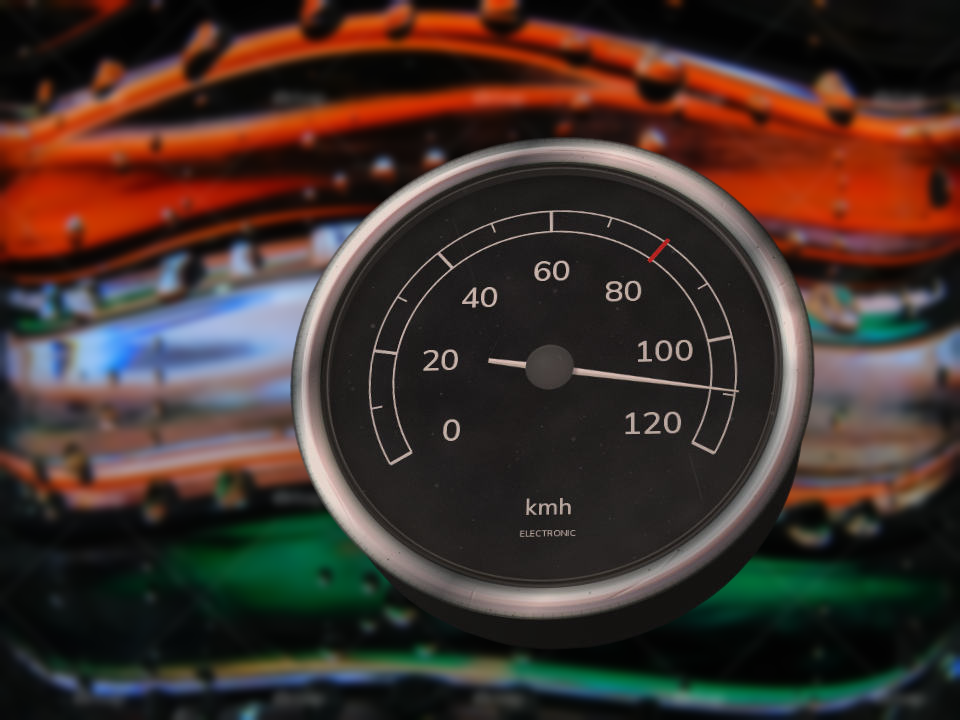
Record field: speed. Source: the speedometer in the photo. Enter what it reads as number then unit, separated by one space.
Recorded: 110 km/h
